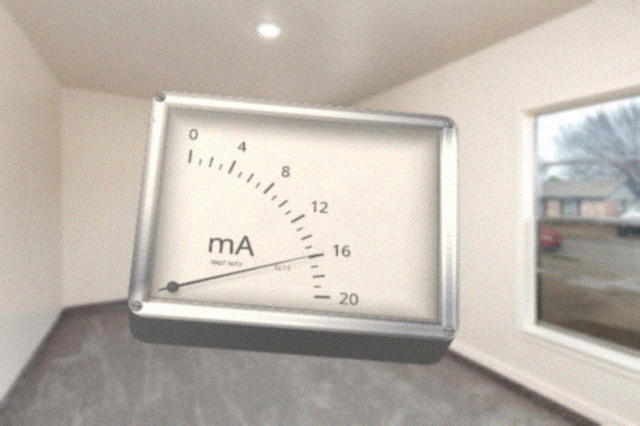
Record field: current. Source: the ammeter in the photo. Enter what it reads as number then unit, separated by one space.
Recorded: 16 mA
